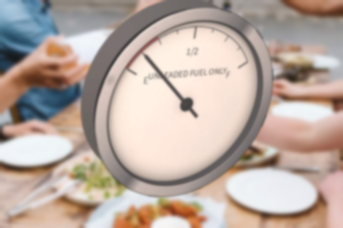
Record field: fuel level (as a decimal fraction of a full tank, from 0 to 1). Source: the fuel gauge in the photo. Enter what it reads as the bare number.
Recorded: 0.125
